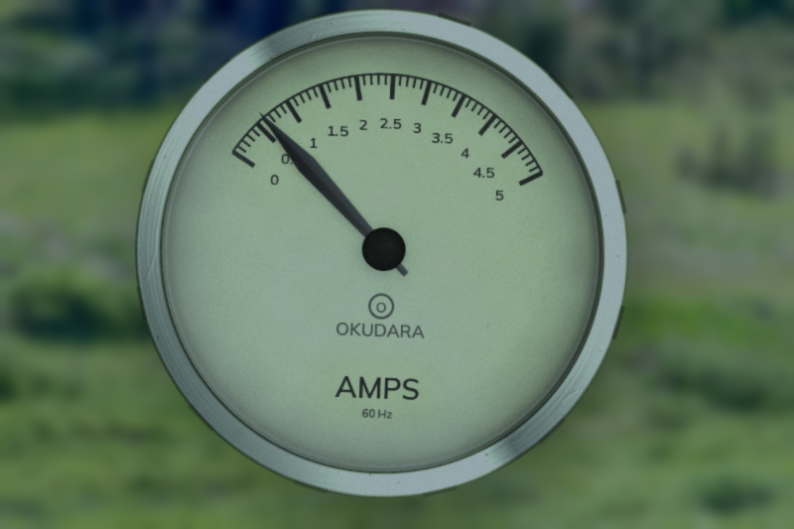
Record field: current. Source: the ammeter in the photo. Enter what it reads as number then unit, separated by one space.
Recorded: 0.6 A
